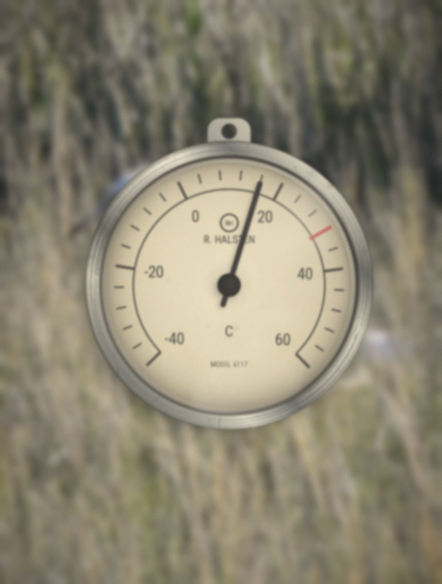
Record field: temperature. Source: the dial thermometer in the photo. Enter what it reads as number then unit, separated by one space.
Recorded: 16 °C
